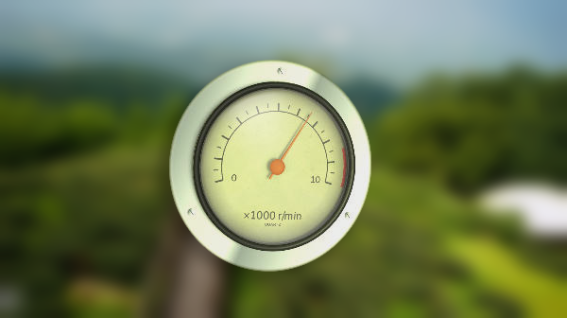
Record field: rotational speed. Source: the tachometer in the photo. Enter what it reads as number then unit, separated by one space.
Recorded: 6500 rpm
